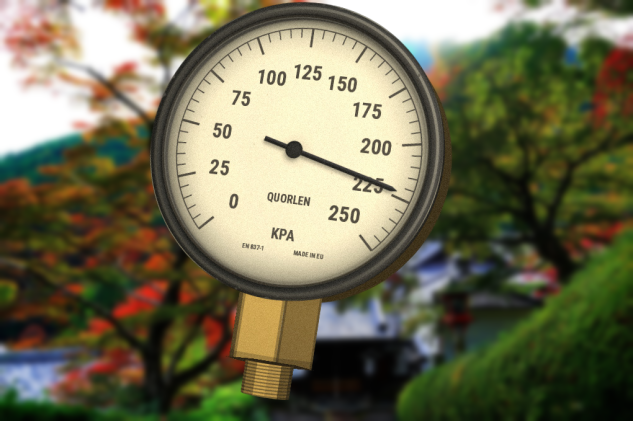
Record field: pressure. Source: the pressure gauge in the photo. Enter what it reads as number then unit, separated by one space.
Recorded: 222.5 kPa
